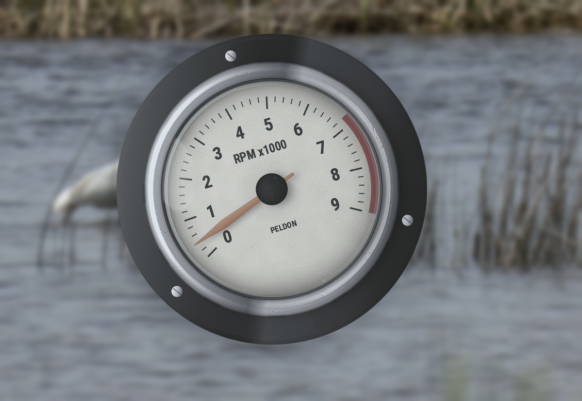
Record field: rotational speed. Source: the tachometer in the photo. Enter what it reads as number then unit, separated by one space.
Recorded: 400 rpm
